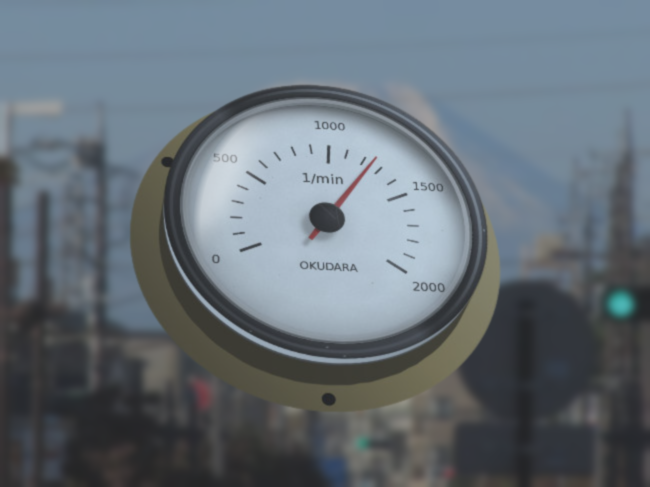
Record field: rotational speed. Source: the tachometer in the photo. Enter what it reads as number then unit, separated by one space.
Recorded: 1250 rpm
